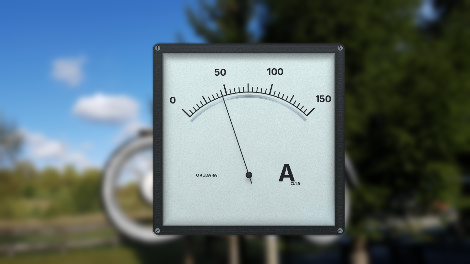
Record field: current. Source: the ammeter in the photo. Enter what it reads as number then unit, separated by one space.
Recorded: 45 A
